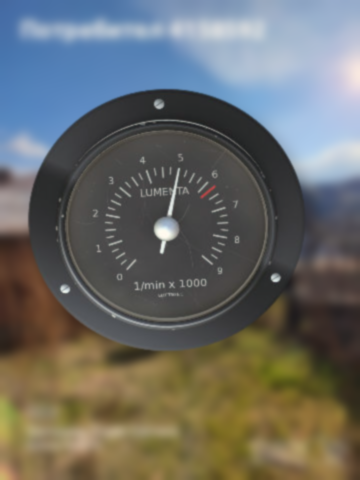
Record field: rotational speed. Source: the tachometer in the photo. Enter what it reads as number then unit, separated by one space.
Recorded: 5000 rpm
